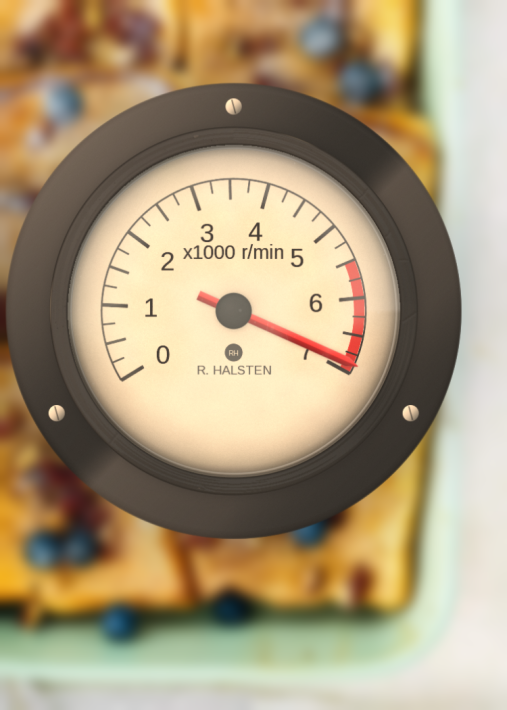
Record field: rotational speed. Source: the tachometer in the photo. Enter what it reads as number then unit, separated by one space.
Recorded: 6875 rpm
